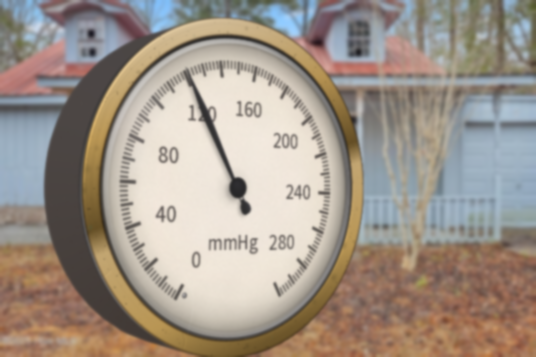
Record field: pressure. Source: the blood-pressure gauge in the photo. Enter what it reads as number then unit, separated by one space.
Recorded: 120 mmHg
